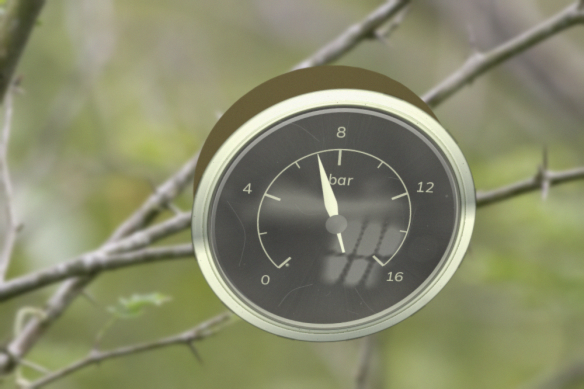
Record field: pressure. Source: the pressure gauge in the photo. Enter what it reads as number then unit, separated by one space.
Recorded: 7 bar
